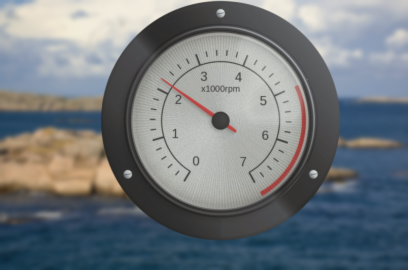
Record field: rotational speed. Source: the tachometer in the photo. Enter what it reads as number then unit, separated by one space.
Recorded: 2200 rpm
